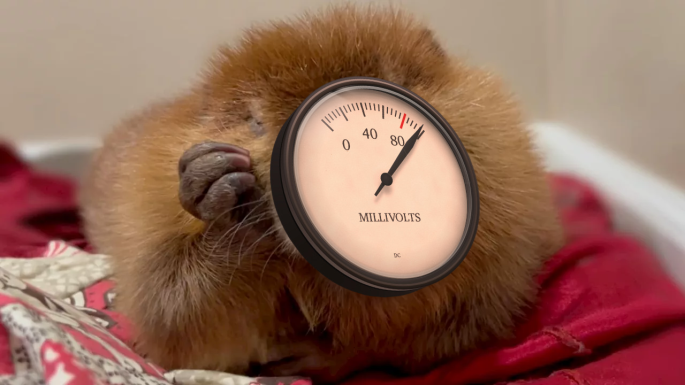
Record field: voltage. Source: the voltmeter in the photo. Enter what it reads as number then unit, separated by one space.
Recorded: 96 mV
